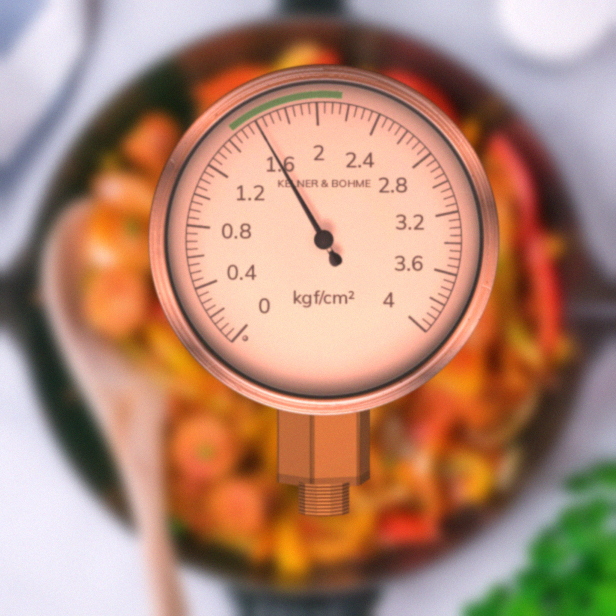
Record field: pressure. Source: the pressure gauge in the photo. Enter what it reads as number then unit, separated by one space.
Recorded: 1.6 kg/cm²
